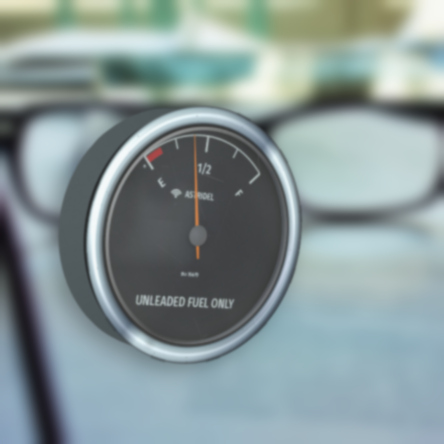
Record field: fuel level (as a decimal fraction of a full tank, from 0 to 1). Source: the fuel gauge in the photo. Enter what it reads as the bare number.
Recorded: 0.375
